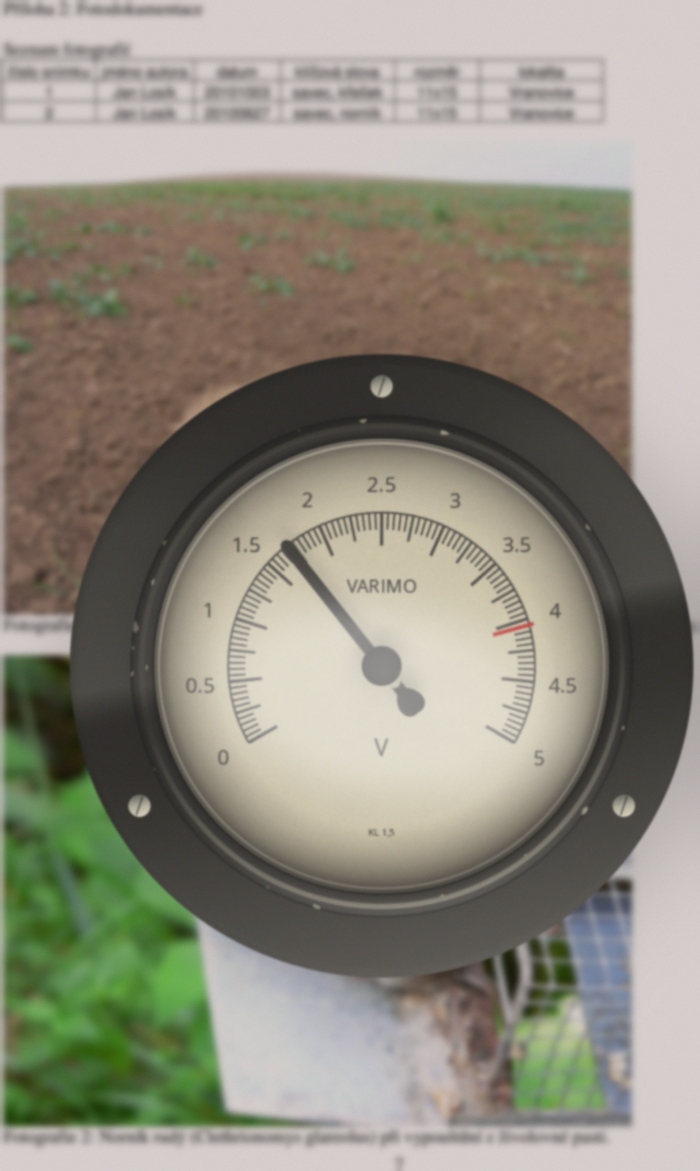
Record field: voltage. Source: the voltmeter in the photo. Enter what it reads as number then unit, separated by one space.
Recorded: 1.7 V
